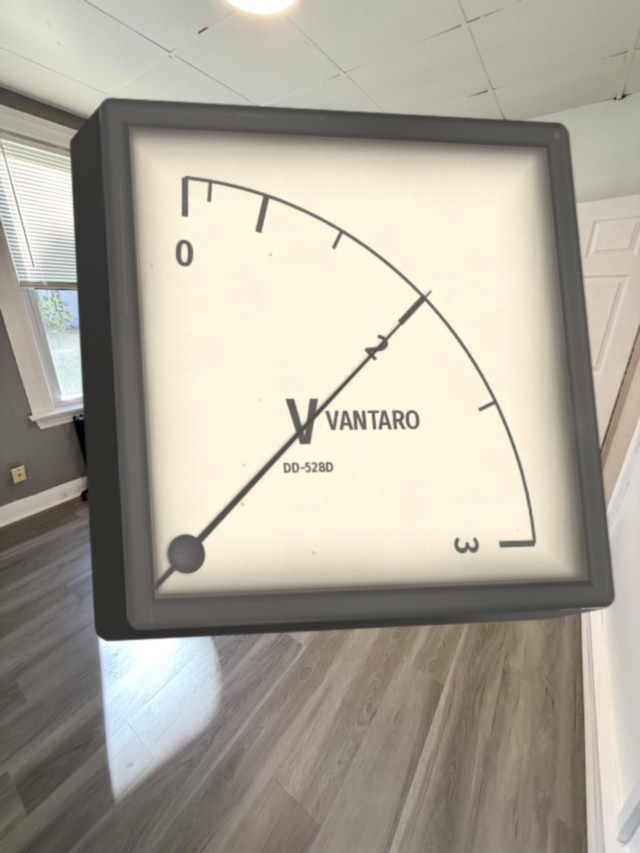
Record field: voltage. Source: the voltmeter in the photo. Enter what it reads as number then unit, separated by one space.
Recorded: 2 V
